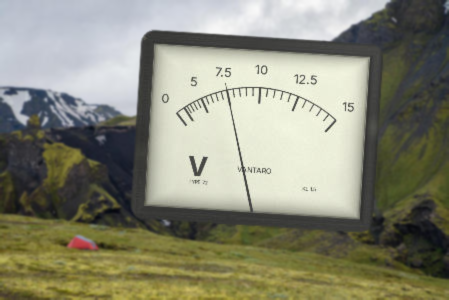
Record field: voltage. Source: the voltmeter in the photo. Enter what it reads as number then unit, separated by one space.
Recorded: 7.5 V
